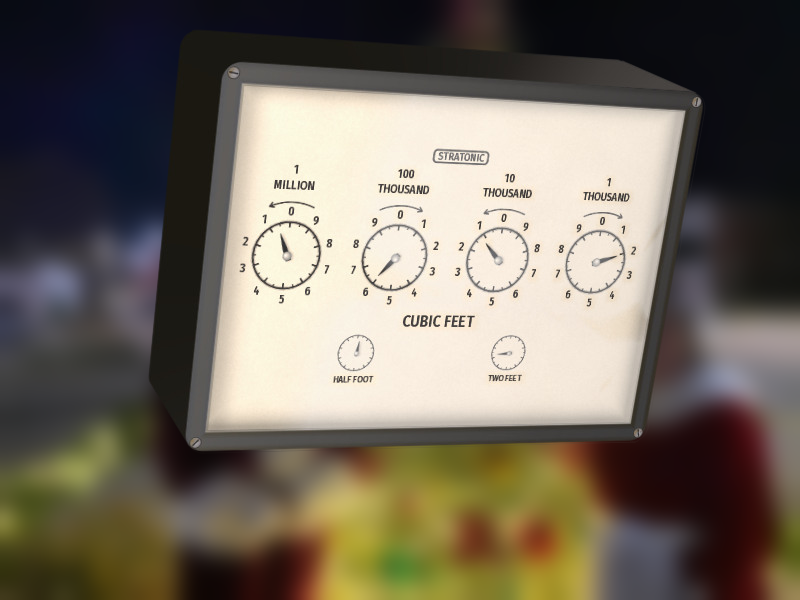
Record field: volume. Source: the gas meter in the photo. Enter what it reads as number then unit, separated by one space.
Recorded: 61200 ft³
